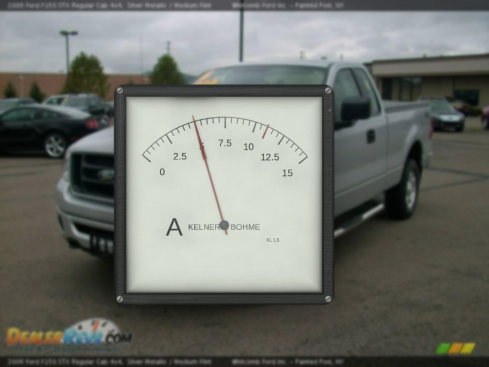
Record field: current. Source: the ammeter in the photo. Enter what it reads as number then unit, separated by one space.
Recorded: 5 A
